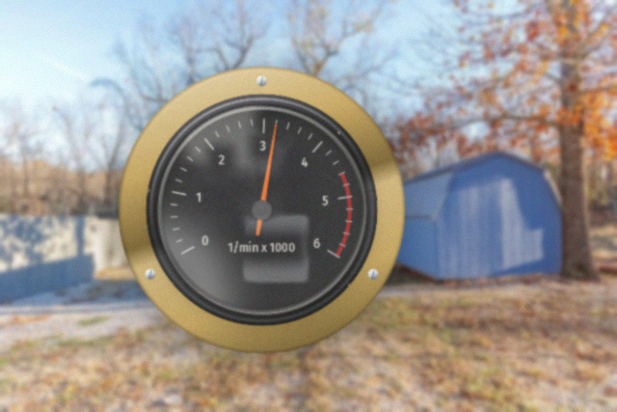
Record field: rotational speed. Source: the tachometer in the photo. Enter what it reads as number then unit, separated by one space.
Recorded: 3200 rpm
